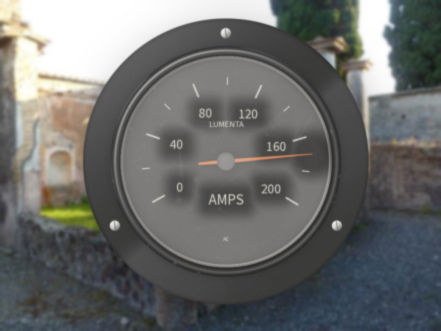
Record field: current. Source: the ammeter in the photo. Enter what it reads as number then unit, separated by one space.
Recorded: 170 A
